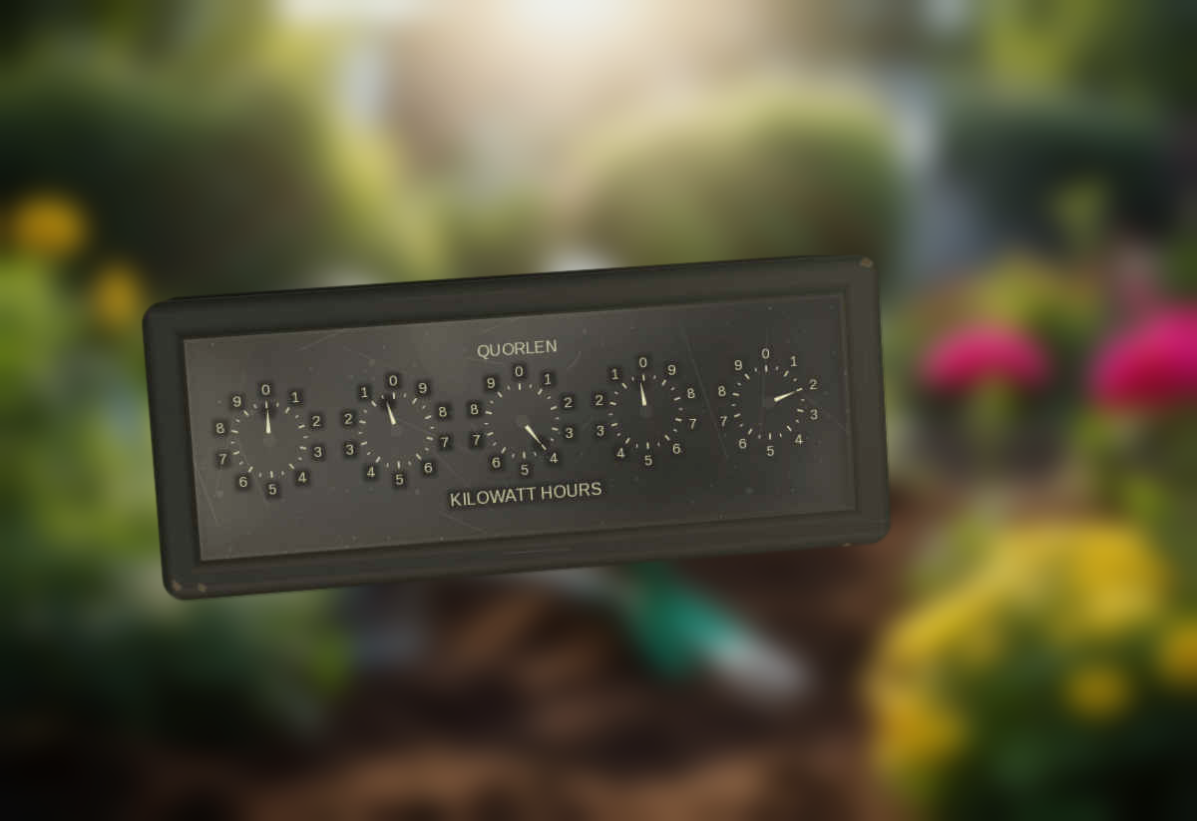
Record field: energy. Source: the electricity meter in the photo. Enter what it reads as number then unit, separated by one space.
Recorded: 402 kWh
